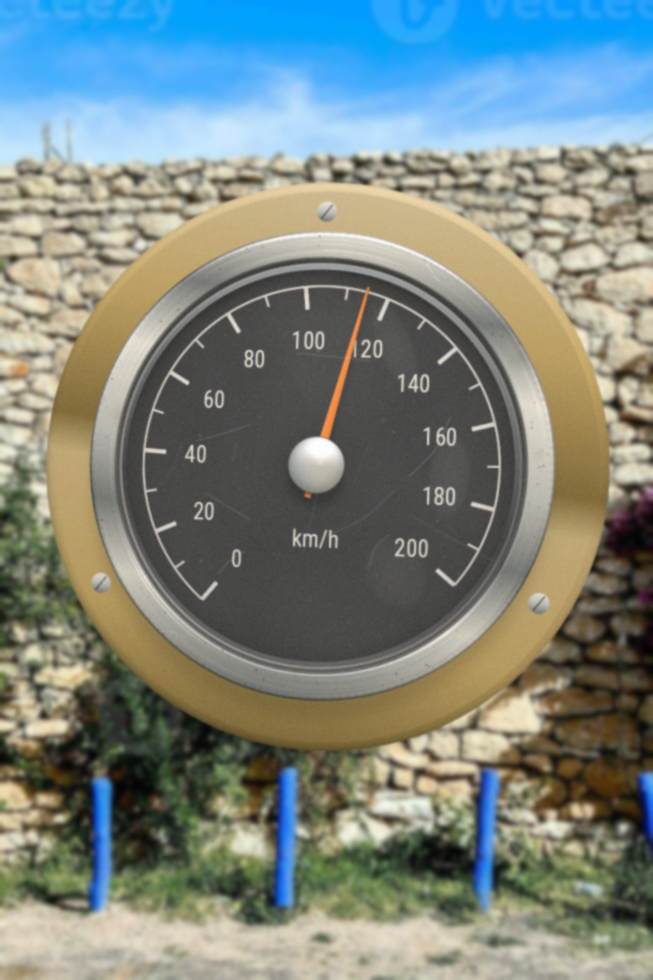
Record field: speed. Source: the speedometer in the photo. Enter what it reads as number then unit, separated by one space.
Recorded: 115 km/h
